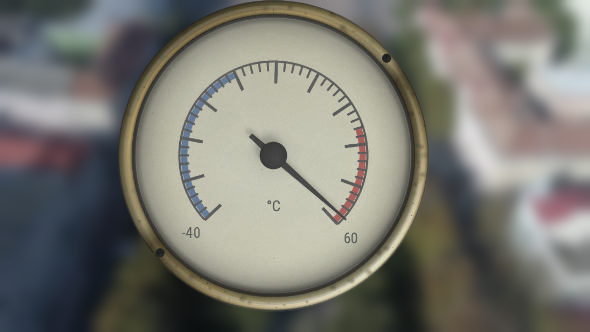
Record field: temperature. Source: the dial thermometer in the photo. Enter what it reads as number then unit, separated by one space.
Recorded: 58 °C
